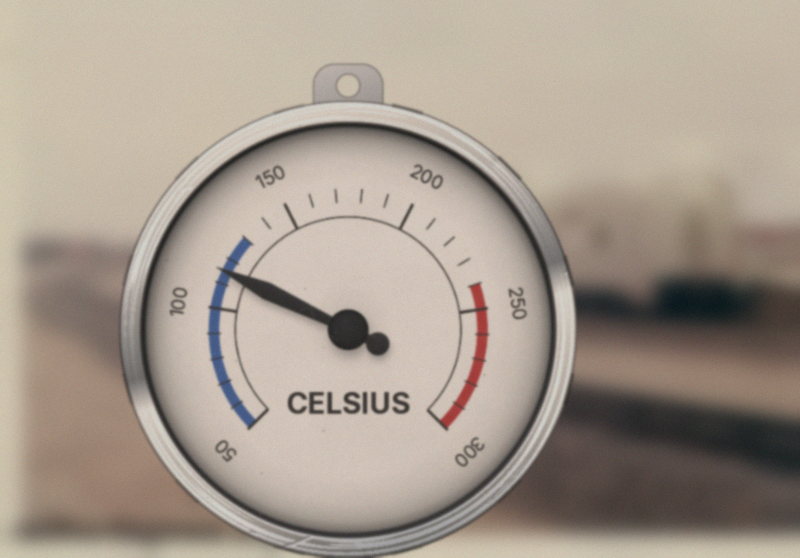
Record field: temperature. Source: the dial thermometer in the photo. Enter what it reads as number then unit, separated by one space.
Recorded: 115 °C
